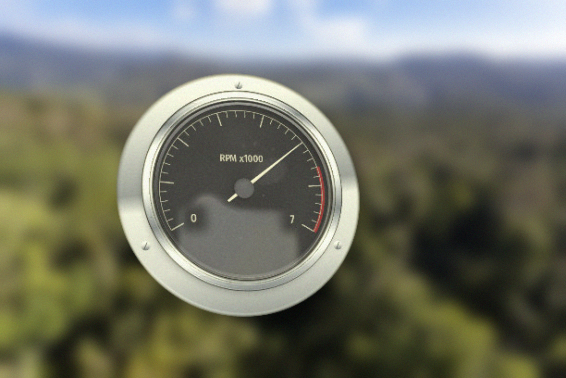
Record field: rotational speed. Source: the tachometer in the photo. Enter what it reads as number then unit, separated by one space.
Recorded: 5000 rpm
